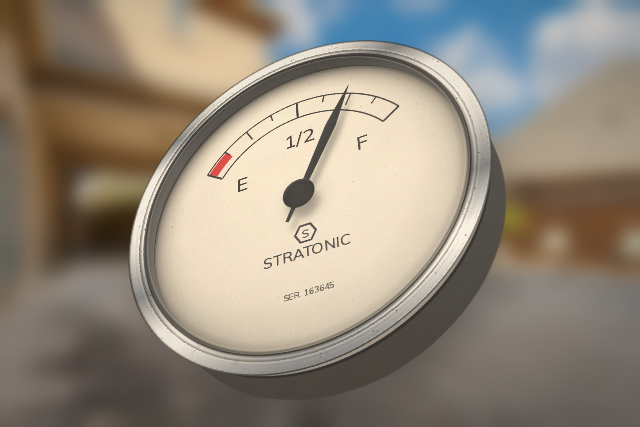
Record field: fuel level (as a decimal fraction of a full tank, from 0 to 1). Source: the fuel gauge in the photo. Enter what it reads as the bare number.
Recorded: 0.75
